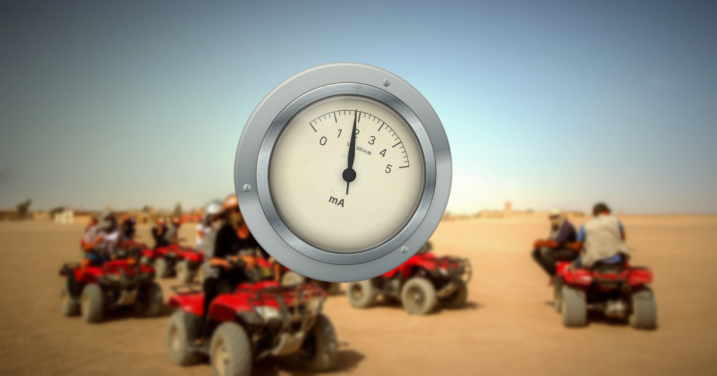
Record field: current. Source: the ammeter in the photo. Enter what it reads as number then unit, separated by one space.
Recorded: 1.8 mA
